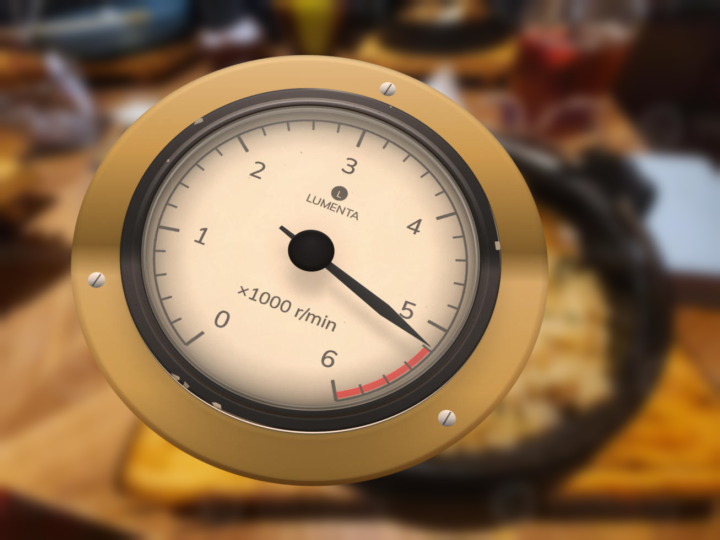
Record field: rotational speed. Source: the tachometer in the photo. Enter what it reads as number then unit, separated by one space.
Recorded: 5200 rpm
